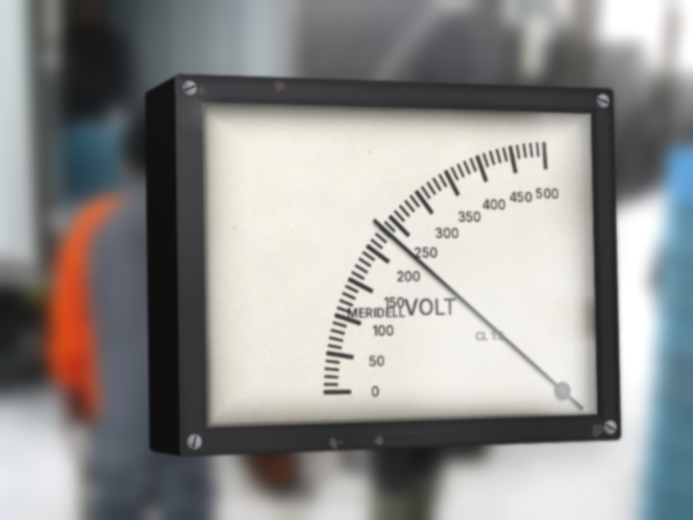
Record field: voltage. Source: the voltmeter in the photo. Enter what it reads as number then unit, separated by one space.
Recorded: 230 V
